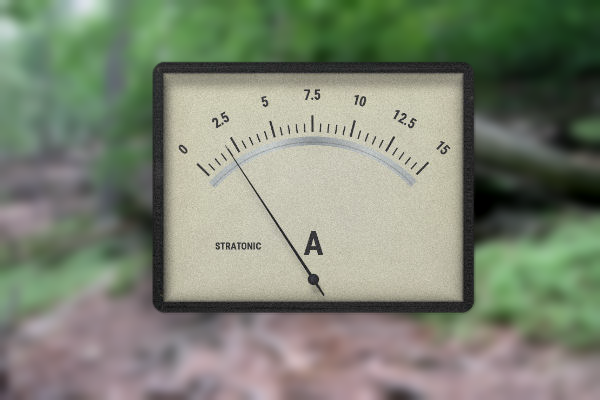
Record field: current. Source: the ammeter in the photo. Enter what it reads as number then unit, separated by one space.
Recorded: 2 A
